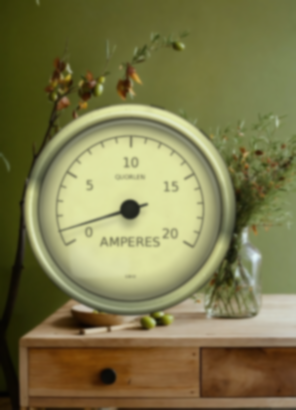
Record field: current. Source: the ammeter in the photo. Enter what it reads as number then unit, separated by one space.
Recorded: 1 A
